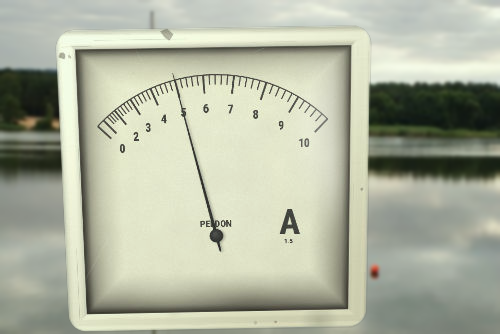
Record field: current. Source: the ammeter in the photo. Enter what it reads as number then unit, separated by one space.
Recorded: 5 A
